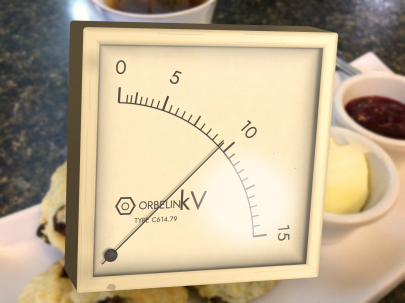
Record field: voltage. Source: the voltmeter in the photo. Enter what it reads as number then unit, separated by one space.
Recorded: 9.5 kV
